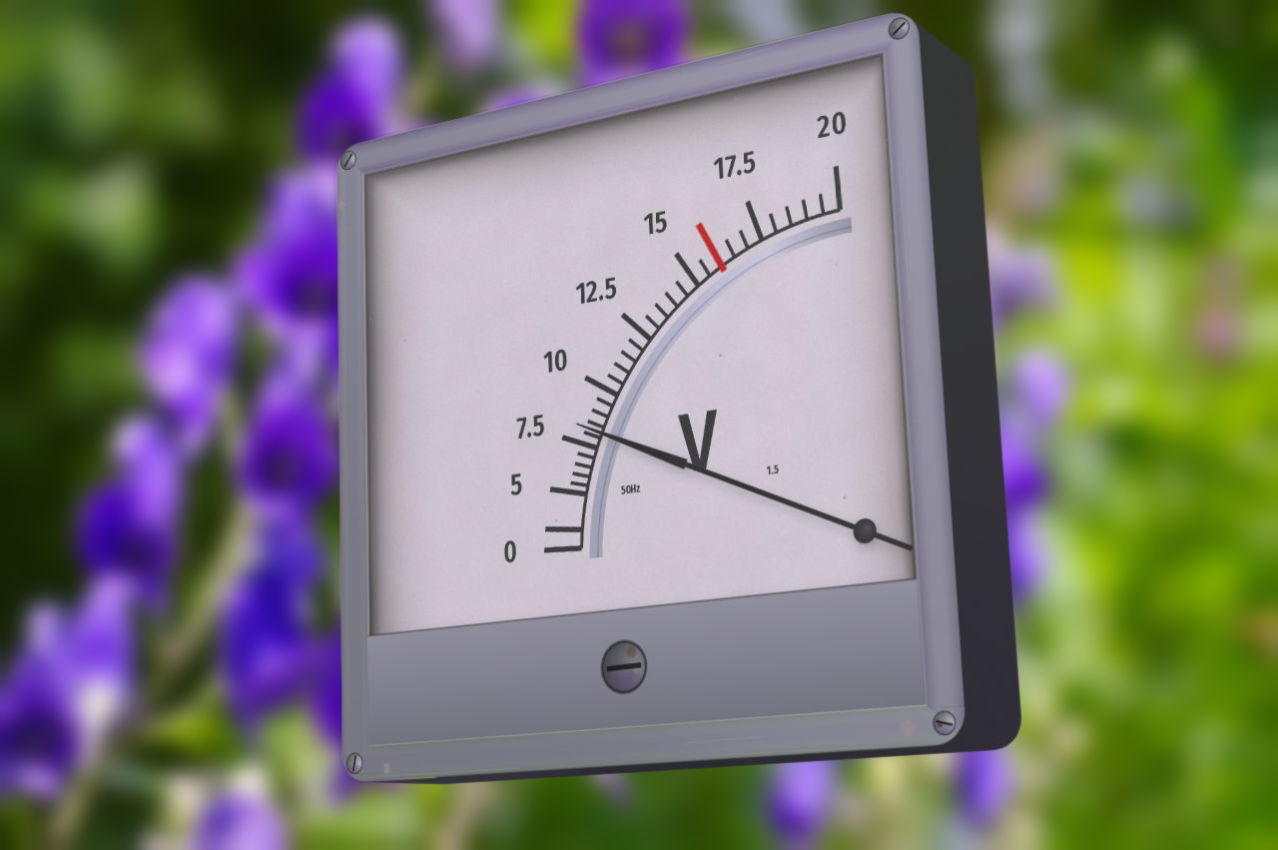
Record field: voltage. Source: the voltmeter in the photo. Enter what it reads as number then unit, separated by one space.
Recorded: 8.25 V
